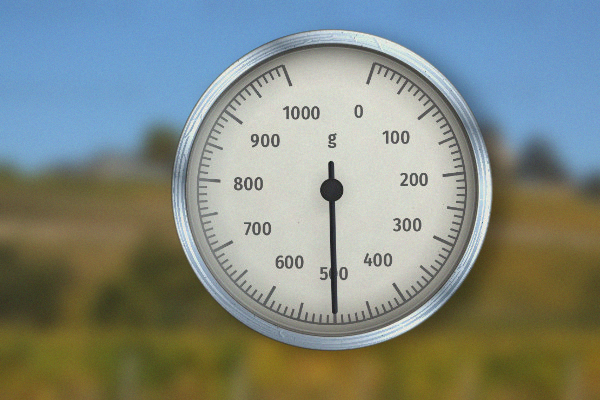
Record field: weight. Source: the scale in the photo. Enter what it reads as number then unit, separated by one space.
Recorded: 500 g
